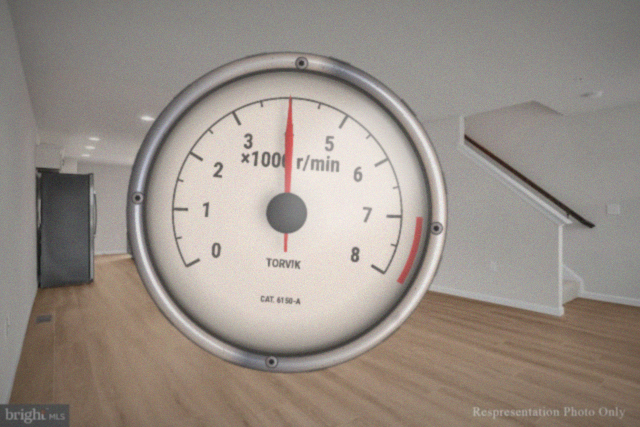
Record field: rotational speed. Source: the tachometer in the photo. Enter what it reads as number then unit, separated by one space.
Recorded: 4000 rpm
